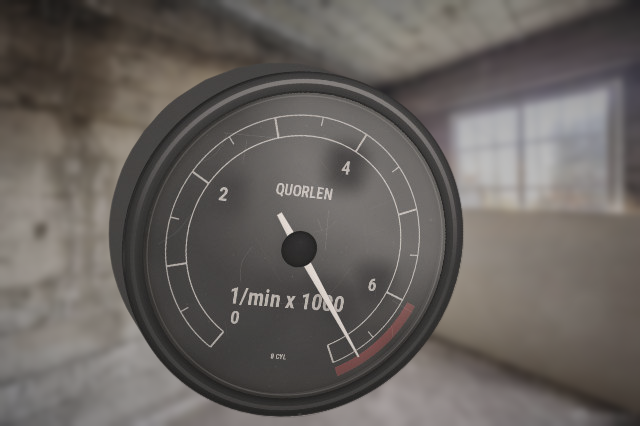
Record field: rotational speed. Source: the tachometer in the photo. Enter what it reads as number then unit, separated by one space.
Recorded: 6750 rpm
